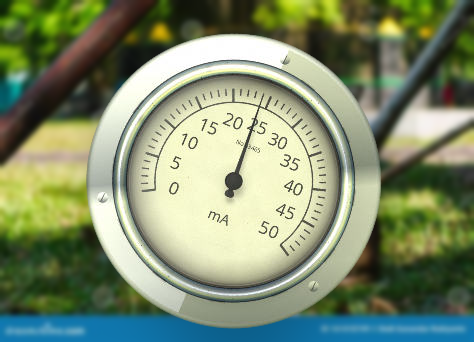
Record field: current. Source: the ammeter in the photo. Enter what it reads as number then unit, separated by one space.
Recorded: 24 mA
